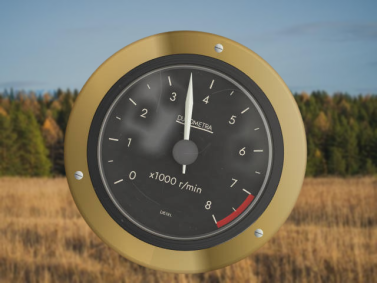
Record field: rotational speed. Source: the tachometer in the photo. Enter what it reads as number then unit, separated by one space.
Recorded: 3500 rpm
